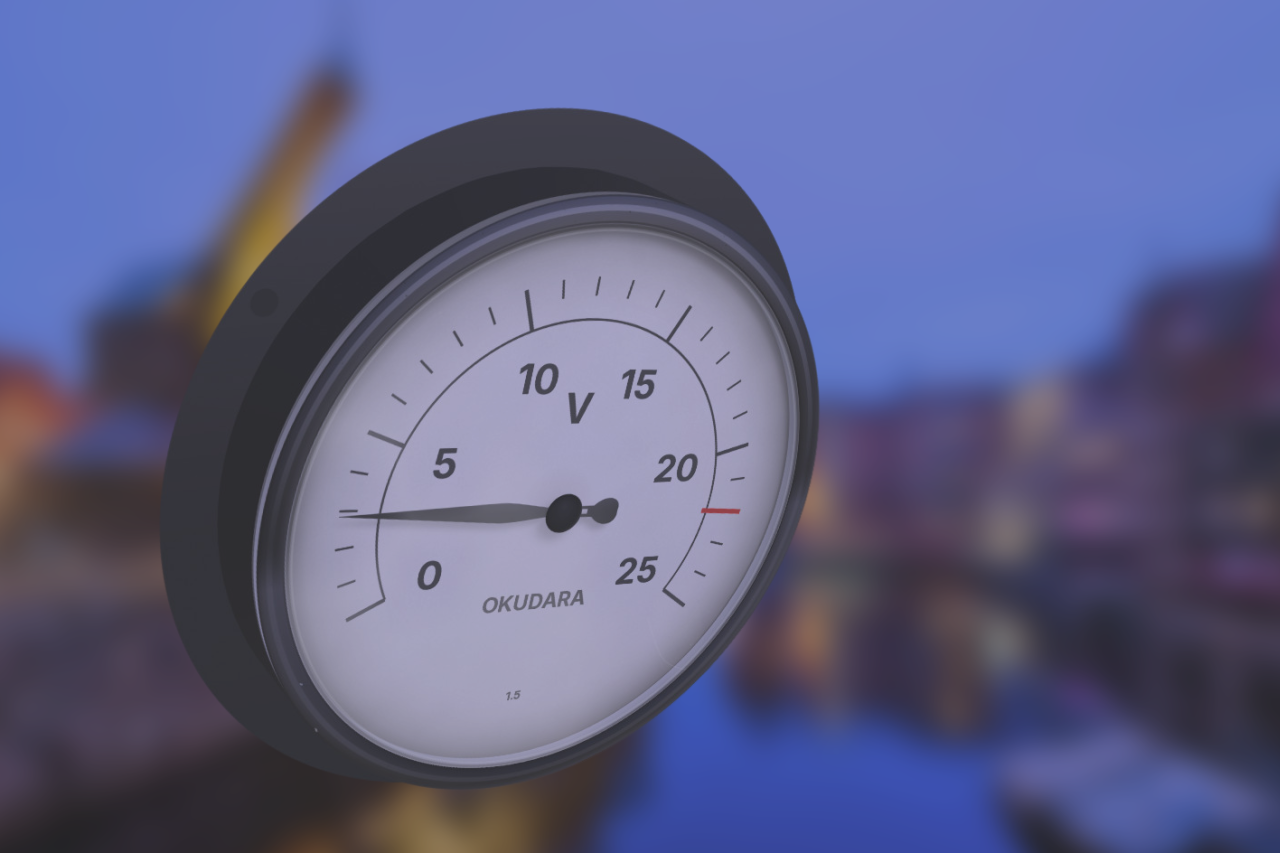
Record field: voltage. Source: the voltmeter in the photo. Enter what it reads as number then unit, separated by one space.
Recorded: 3 V
